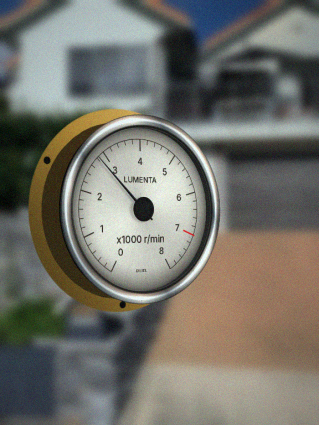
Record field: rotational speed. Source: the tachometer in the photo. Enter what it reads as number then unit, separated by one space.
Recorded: 2800 rpm
